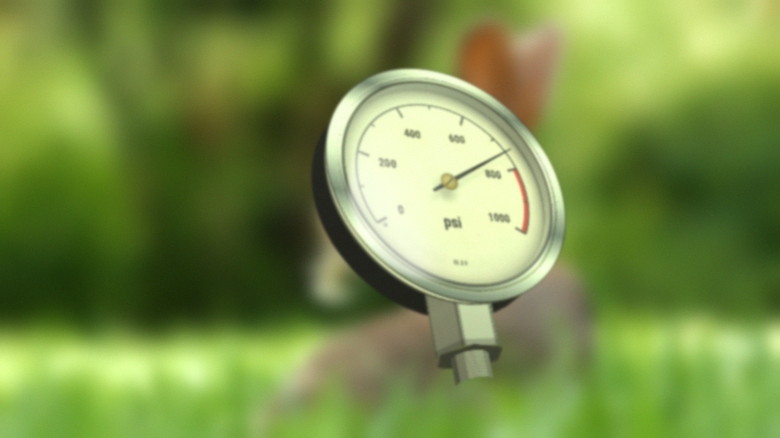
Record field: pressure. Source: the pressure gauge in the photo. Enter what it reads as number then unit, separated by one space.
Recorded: 750 psi
